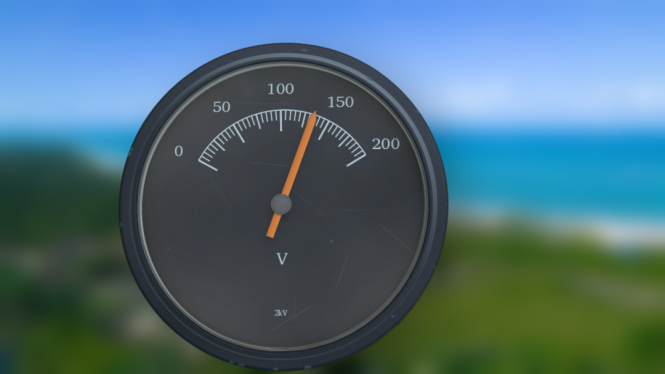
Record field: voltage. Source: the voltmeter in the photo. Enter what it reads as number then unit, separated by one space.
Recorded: 135 V
